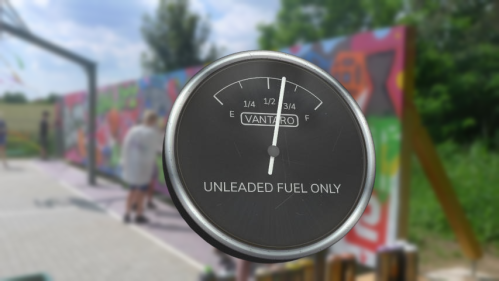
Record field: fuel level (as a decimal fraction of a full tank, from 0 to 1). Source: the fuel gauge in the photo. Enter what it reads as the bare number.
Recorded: 0.625
